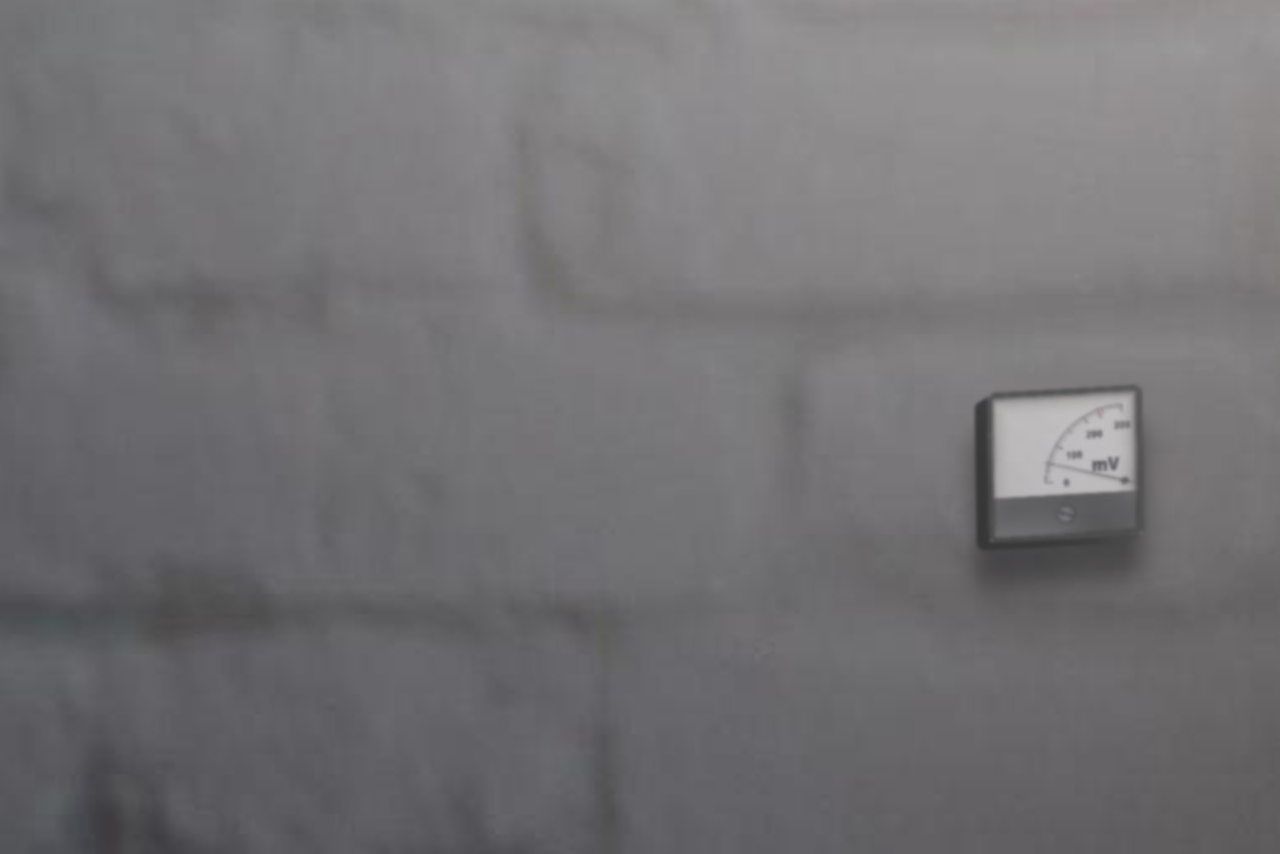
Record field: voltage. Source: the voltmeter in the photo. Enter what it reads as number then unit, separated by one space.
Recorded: 50 mV
